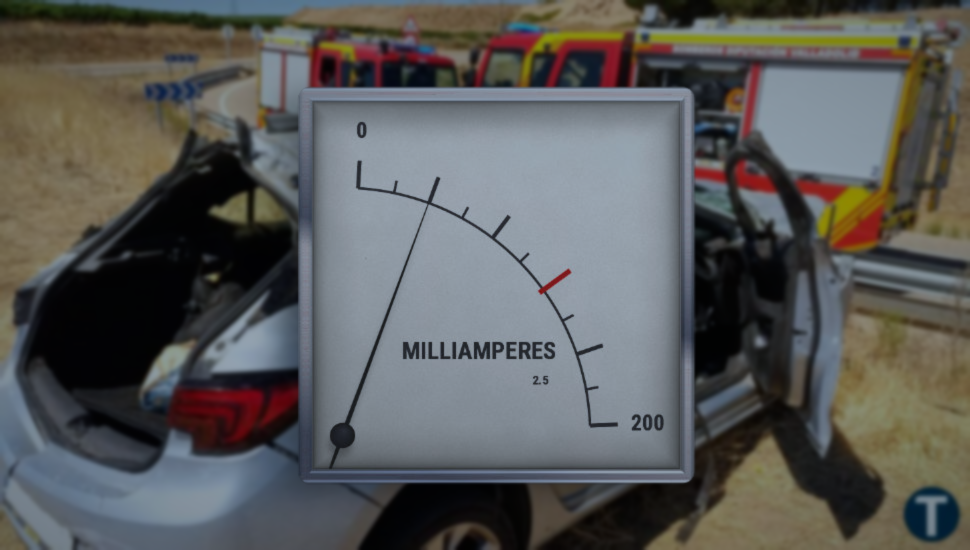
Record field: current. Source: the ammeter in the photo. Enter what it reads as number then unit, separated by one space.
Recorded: 40 mA
